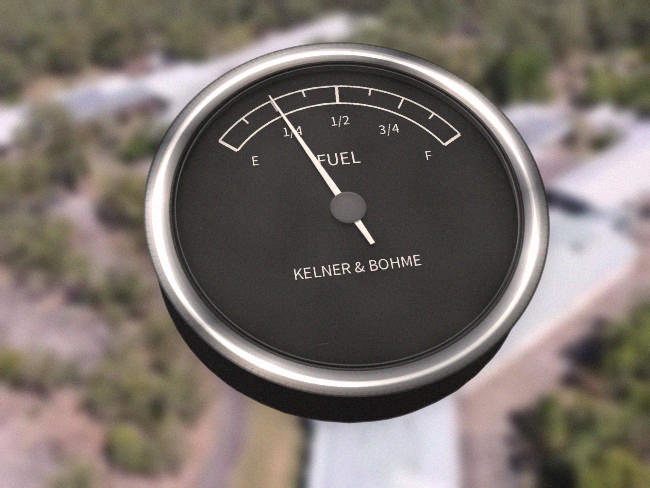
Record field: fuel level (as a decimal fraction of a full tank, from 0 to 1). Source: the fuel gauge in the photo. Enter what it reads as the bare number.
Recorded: 0.25
